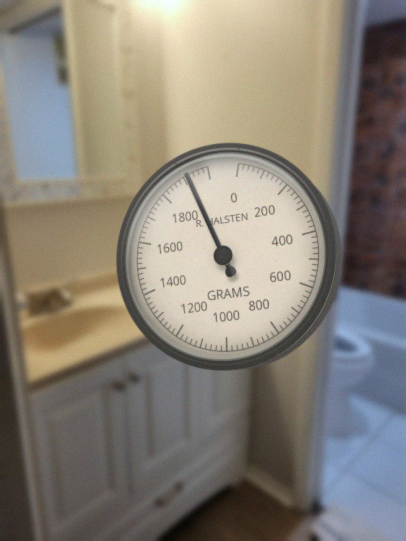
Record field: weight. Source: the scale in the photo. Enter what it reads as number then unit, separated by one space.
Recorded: 1920 g
